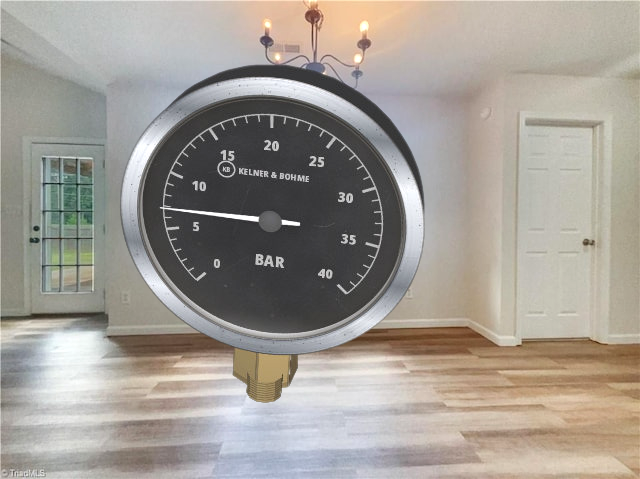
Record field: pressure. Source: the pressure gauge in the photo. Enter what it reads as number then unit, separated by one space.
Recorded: 7 bar
